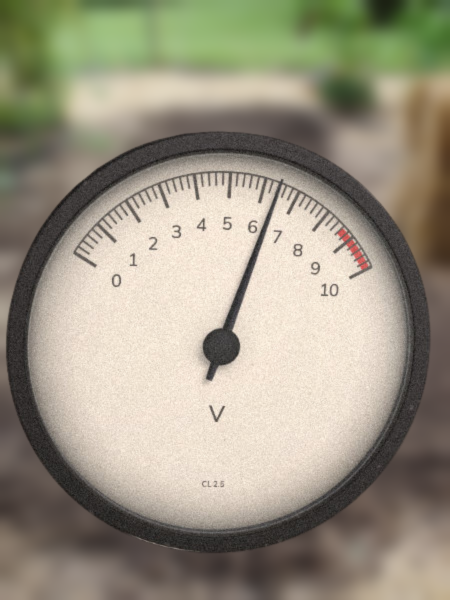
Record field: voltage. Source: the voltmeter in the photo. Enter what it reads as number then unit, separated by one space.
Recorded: 6.4 V
